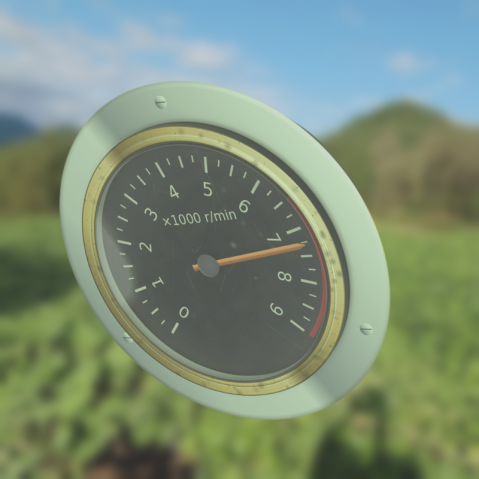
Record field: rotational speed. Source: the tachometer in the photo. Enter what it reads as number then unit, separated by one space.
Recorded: 7250 rpm
